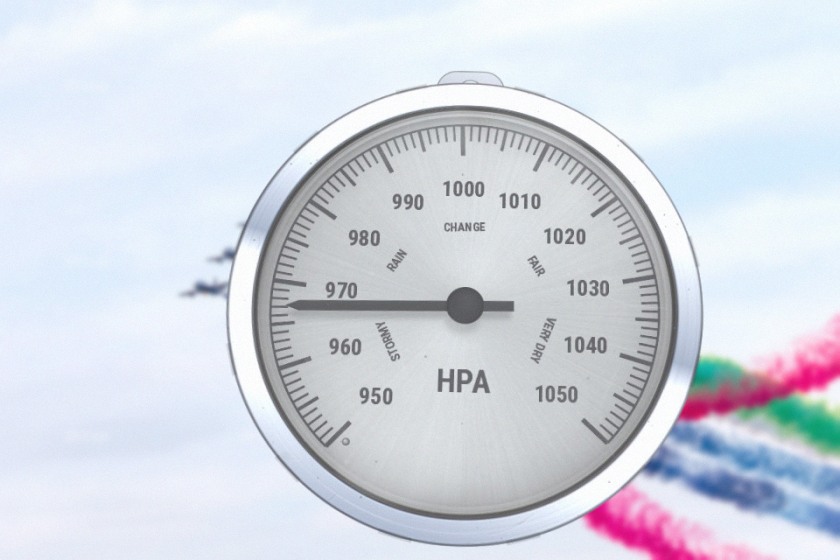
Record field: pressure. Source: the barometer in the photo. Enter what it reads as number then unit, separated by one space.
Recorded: 967 hPa
